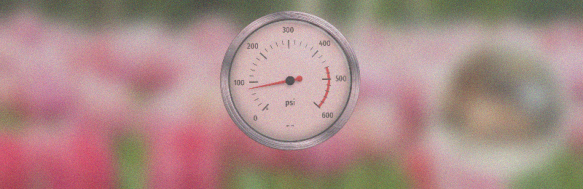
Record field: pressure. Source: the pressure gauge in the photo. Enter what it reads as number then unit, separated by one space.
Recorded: 80 psi
